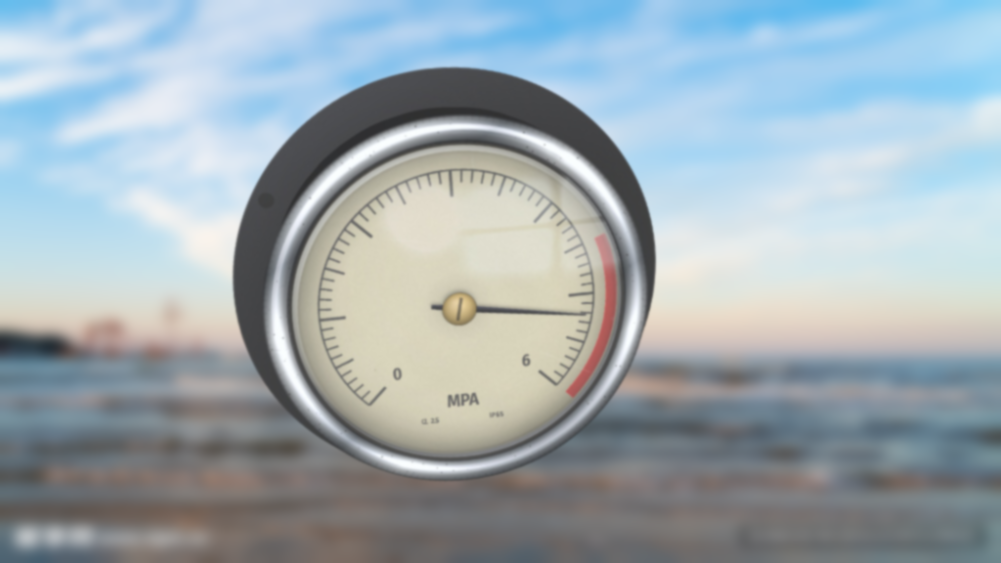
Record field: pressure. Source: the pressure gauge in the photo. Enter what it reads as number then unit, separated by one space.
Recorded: 5.2 MPa
